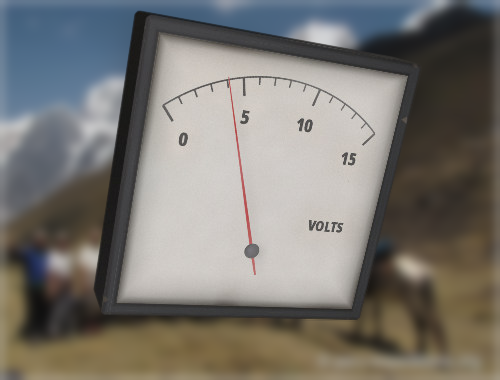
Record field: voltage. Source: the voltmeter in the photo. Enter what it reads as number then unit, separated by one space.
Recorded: 4 V
